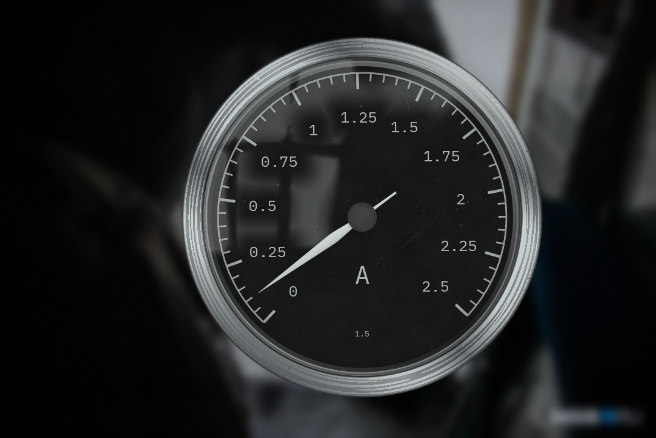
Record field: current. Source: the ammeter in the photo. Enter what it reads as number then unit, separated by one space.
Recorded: 0.1 A
